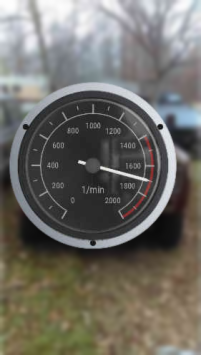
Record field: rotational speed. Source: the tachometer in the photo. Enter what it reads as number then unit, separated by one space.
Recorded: 1700 rpm
